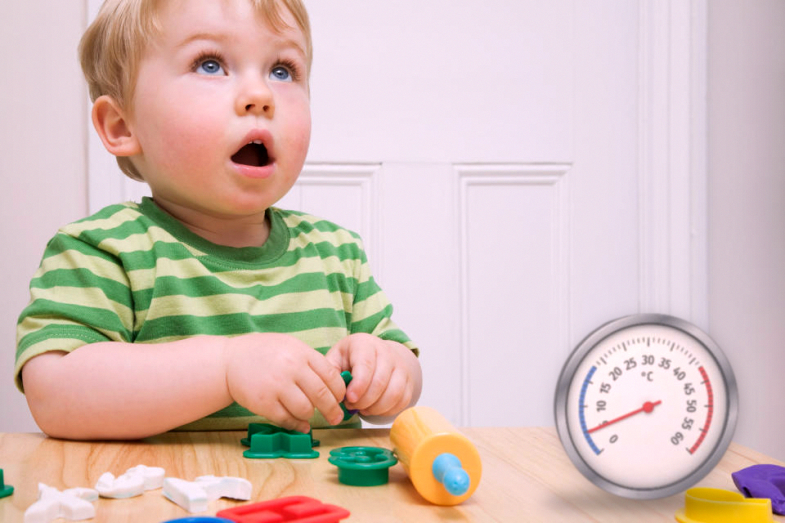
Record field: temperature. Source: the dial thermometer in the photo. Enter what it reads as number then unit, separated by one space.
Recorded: 5 °C
